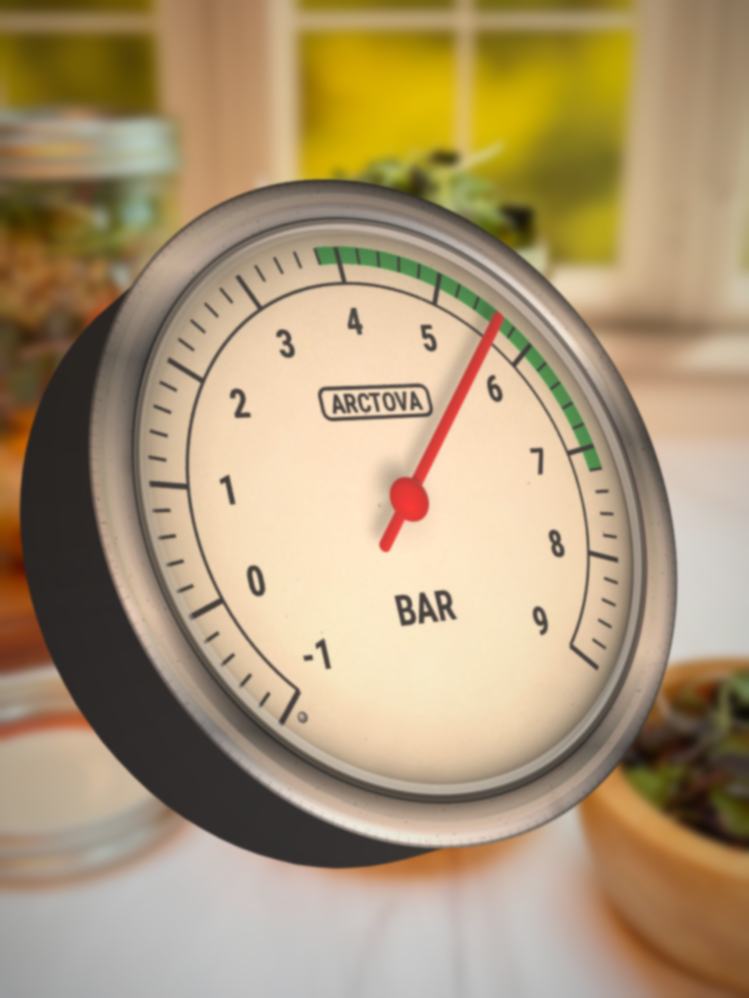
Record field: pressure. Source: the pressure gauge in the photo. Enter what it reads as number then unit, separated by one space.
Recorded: 5.6 bar
